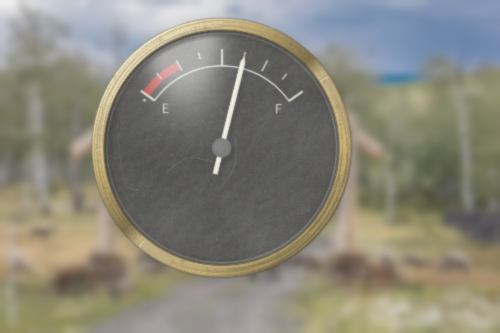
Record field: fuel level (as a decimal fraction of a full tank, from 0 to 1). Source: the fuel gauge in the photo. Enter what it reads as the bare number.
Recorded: 0.625
